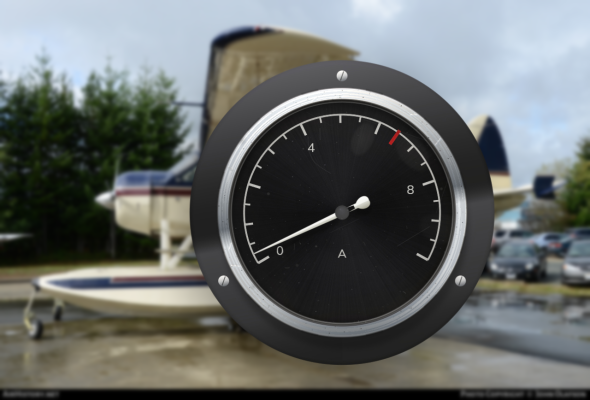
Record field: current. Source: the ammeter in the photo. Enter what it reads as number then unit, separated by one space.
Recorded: 0.25 A
